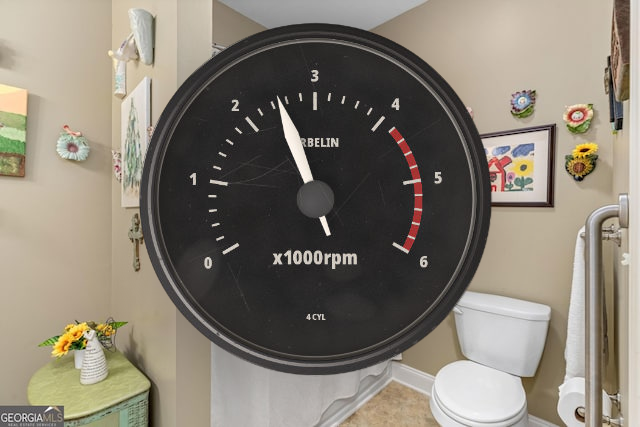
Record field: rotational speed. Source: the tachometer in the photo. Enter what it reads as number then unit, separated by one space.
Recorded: 2500 rpm
